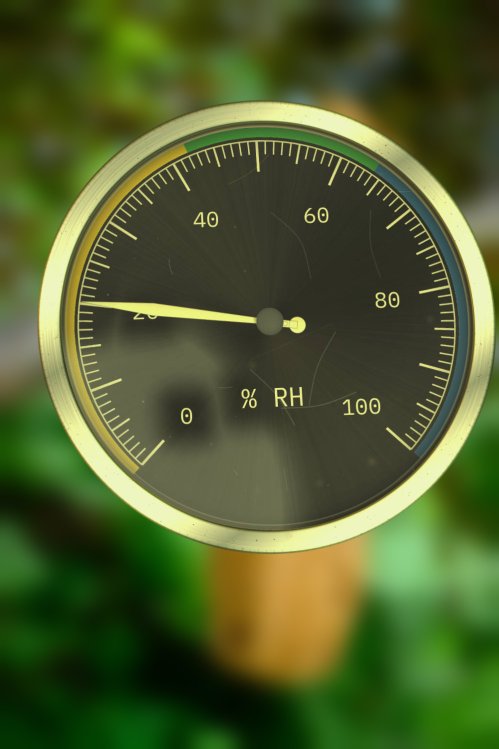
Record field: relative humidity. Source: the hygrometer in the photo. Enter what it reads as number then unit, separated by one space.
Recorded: 20 %
